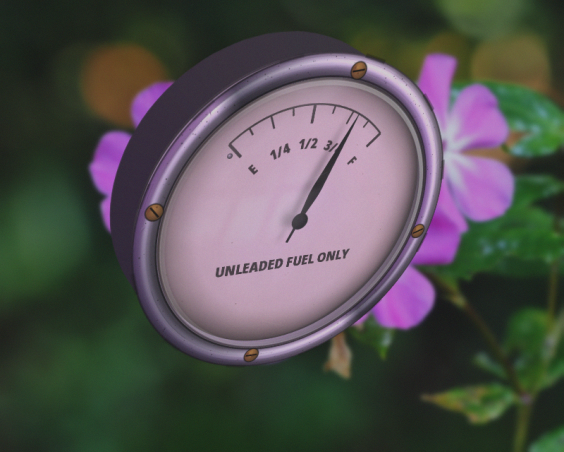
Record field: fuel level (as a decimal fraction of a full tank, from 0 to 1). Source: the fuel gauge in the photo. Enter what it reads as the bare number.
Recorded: 0.75
